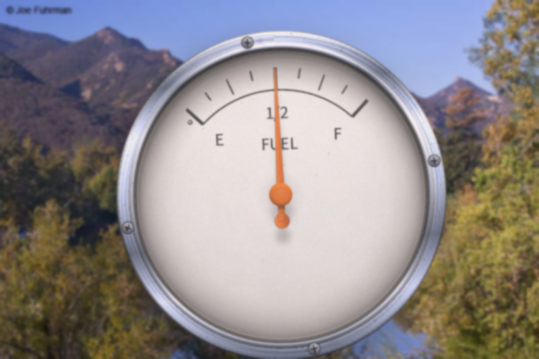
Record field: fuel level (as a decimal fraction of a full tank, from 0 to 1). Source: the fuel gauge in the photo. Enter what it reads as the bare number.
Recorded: 0.5
